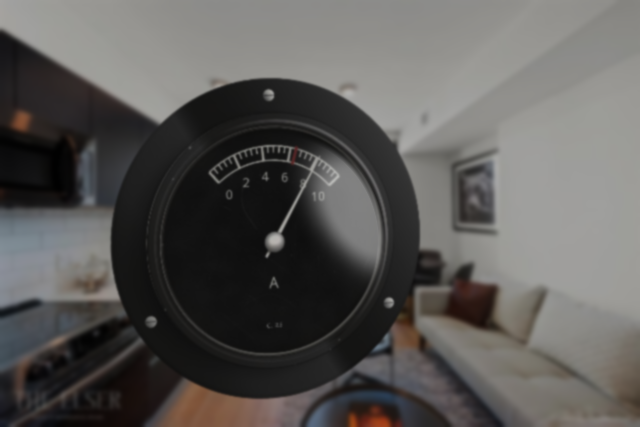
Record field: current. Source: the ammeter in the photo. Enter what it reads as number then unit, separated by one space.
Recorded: 8 A
